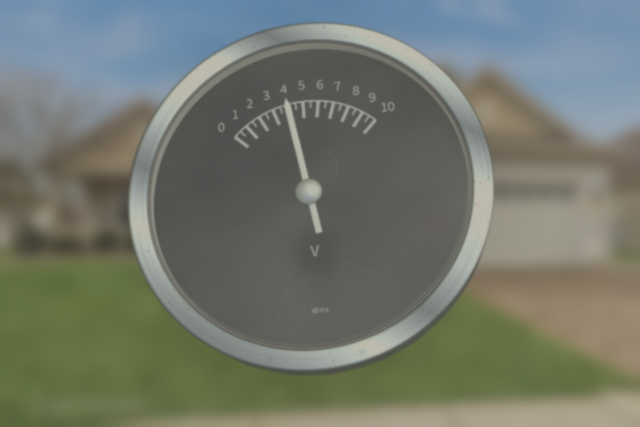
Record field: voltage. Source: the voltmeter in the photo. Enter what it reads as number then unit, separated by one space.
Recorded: 4 V
